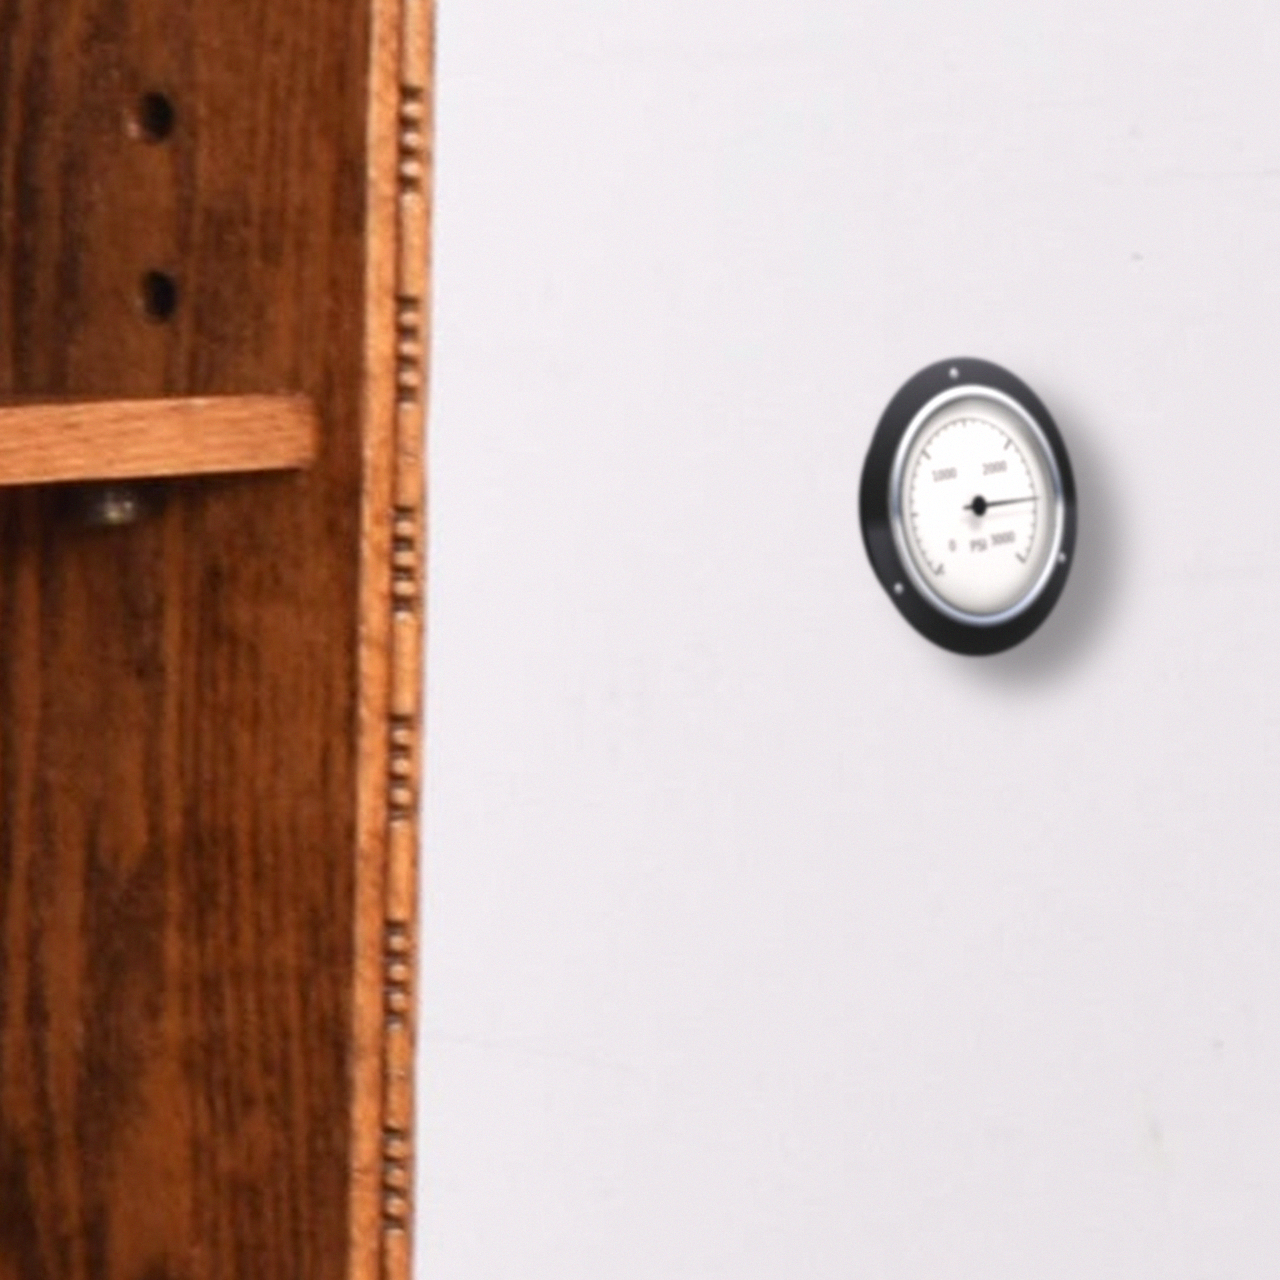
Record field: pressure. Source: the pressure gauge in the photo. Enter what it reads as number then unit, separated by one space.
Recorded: 2500 psi
